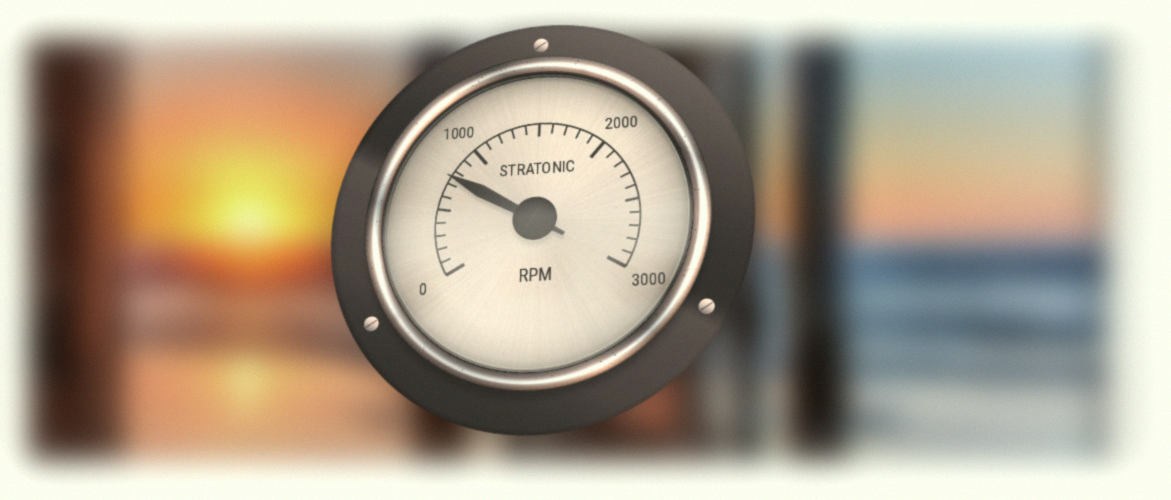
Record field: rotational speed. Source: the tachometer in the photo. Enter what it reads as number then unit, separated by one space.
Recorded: 750 rpm
